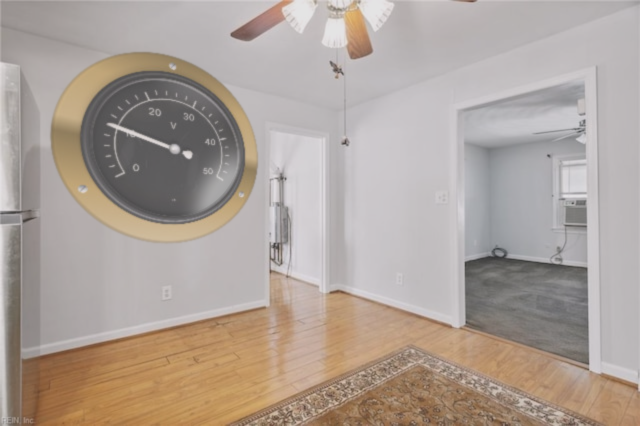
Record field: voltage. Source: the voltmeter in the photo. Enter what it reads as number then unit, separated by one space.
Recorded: 10 V
